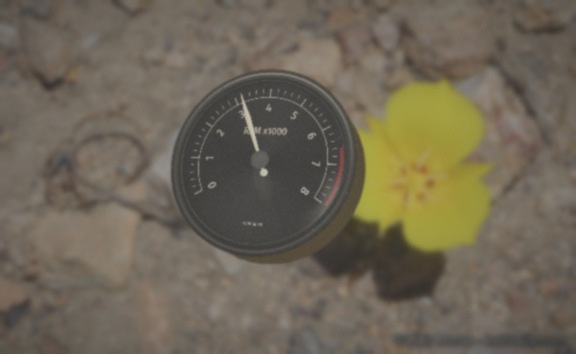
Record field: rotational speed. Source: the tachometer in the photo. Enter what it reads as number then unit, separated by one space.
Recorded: 3200 rpm
